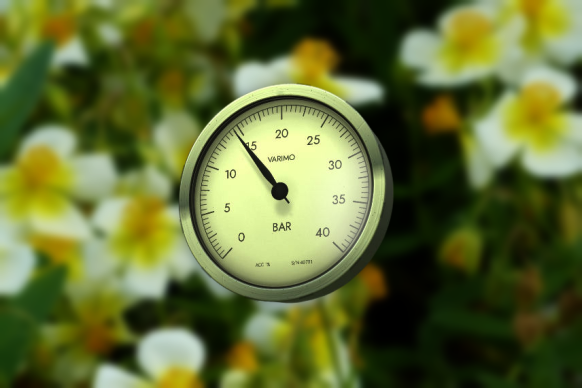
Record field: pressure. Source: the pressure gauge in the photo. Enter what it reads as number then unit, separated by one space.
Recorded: 14.5 bar
